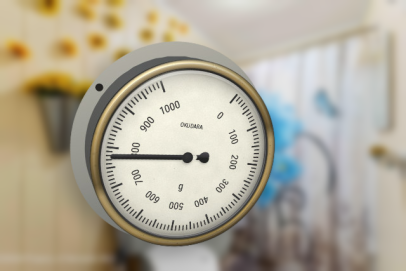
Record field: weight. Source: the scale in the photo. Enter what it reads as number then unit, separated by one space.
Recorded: 780 g
